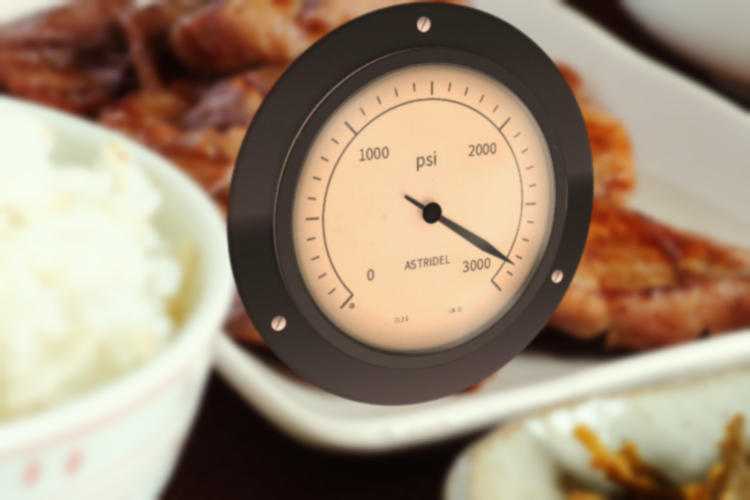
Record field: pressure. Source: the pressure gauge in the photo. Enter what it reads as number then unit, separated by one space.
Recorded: 2850 psi
